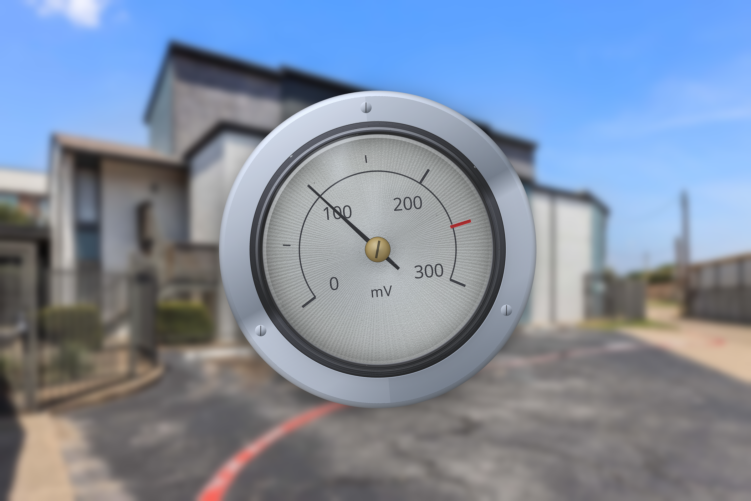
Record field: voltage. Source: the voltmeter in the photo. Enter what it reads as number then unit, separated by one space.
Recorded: 100 mV
